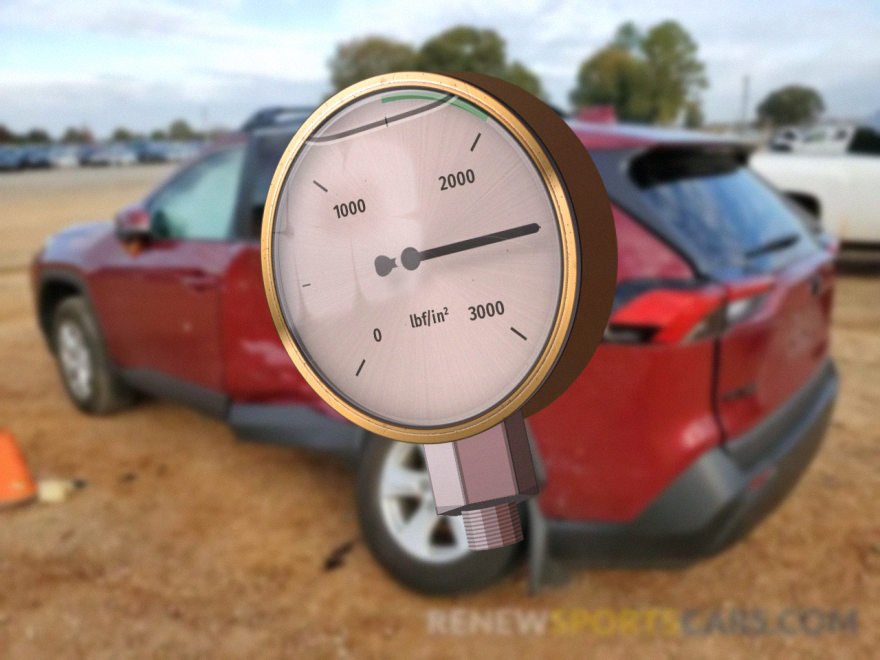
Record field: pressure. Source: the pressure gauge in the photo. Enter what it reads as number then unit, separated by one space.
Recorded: 2500 psi
